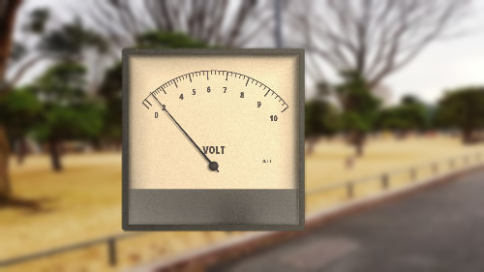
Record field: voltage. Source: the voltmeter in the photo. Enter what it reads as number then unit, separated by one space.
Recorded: 2 V
